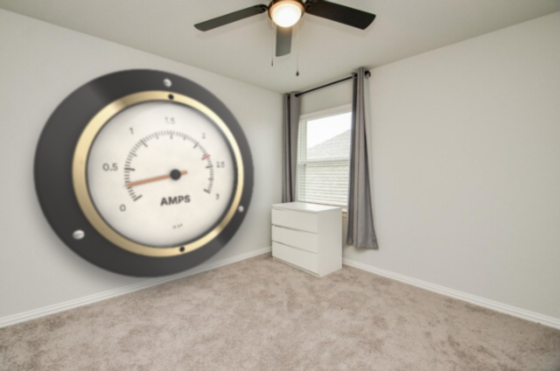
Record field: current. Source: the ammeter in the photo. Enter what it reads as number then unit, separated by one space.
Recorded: 0.25 A
